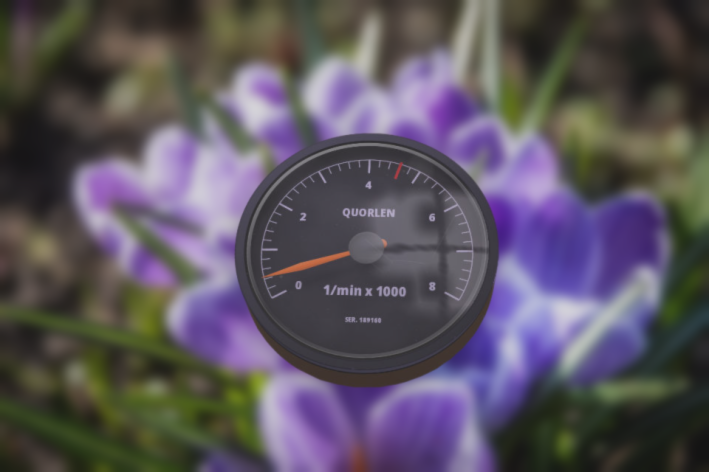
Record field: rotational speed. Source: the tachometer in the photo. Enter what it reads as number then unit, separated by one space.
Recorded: 400 rpm
